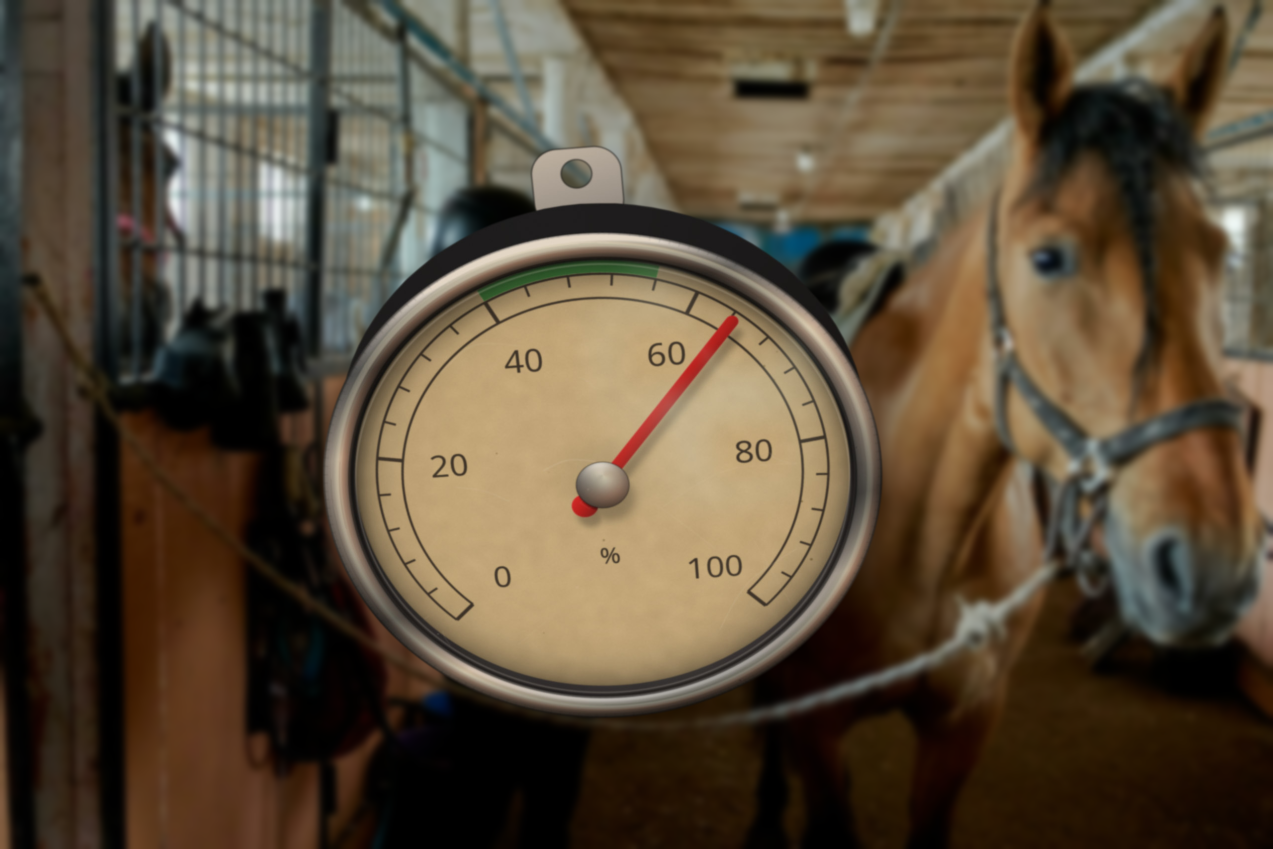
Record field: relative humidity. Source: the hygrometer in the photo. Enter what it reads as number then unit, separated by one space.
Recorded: 64 %
